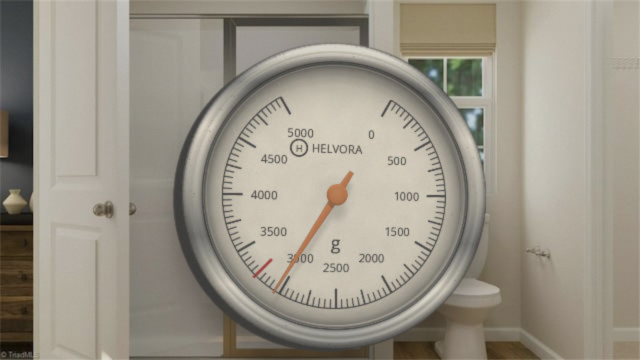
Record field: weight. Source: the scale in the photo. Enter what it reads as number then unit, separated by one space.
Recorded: 3050 g
